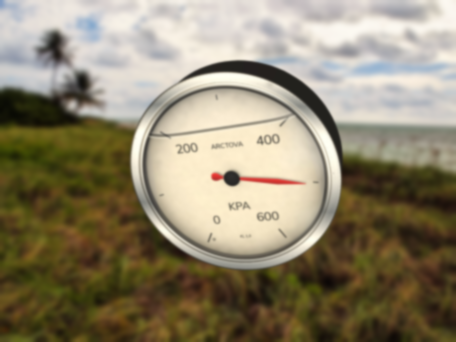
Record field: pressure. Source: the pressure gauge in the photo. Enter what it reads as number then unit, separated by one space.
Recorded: 500 kPa
